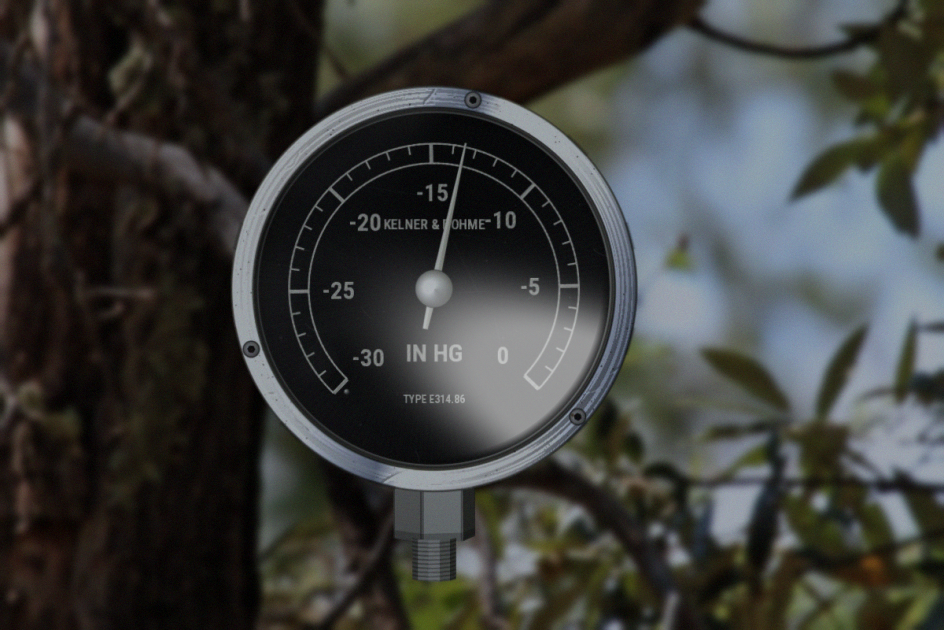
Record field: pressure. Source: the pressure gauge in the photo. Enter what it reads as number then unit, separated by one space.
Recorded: -13.5 inHg
